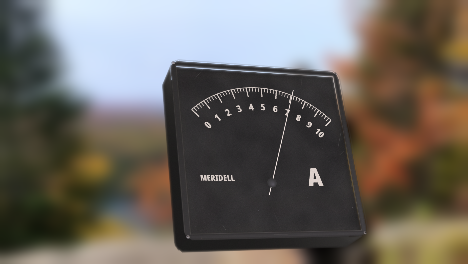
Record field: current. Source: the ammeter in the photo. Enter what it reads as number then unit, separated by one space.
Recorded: 7 A
